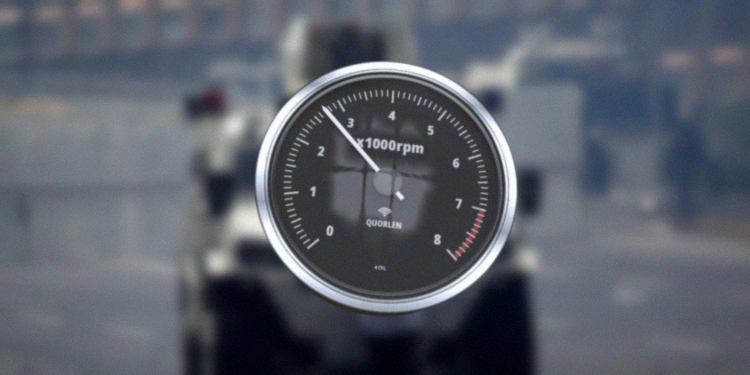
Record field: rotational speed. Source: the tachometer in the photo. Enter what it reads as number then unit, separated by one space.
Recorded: 2700 rpm
